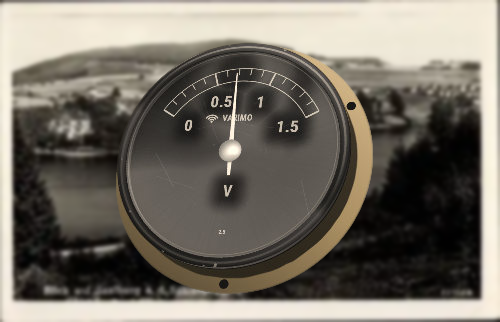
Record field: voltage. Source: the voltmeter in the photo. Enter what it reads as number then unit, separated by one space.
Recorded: 0.7 V
